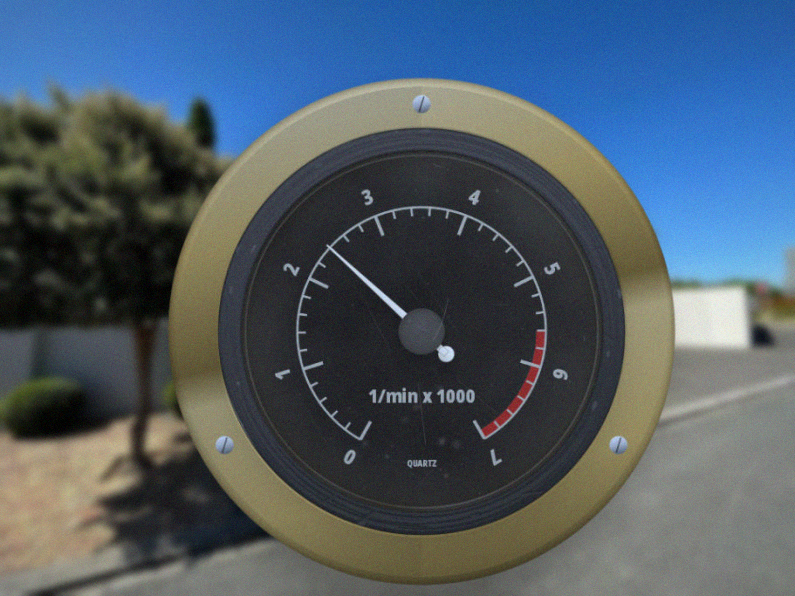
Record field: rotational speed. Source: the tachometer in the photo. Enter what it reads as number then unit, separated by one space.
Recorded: 2400 rpm
